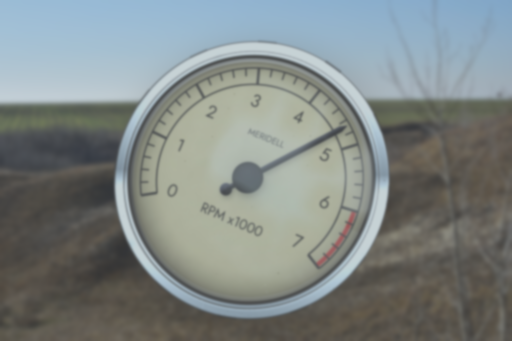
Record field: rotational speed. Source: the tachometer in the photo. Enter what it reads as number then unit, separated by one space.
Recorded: 4700 rpm
